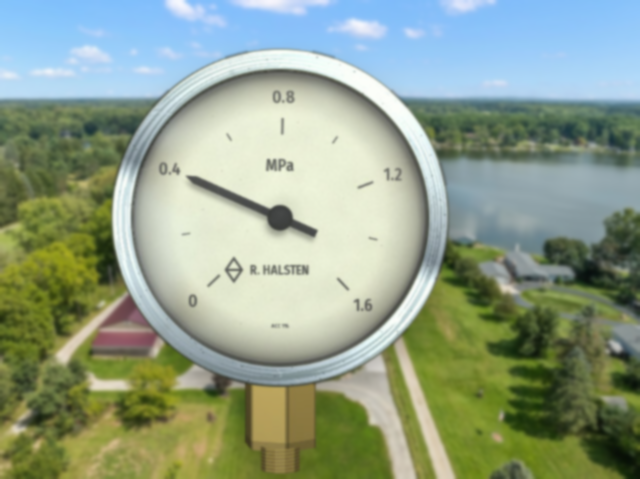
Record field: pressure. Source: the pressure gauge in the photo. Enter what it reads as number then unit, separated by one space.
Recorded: 0.4 MPa
